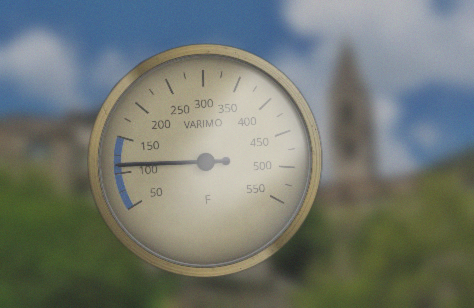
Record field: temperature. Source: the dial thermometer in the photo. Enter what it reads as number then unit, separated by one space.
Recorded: 112.5 °F
